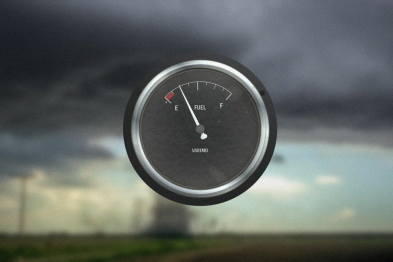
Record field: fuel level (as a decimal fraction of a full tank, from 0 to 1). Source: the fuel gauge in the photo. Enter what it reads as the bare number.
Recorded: 0.25
